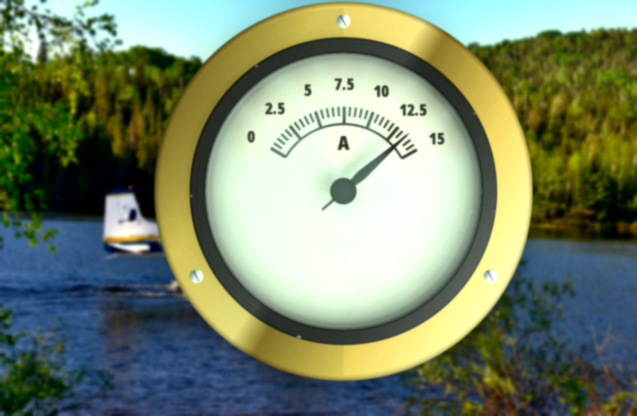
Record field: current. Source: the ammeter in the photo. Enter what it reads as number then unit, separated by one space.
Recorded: 13.5 A
